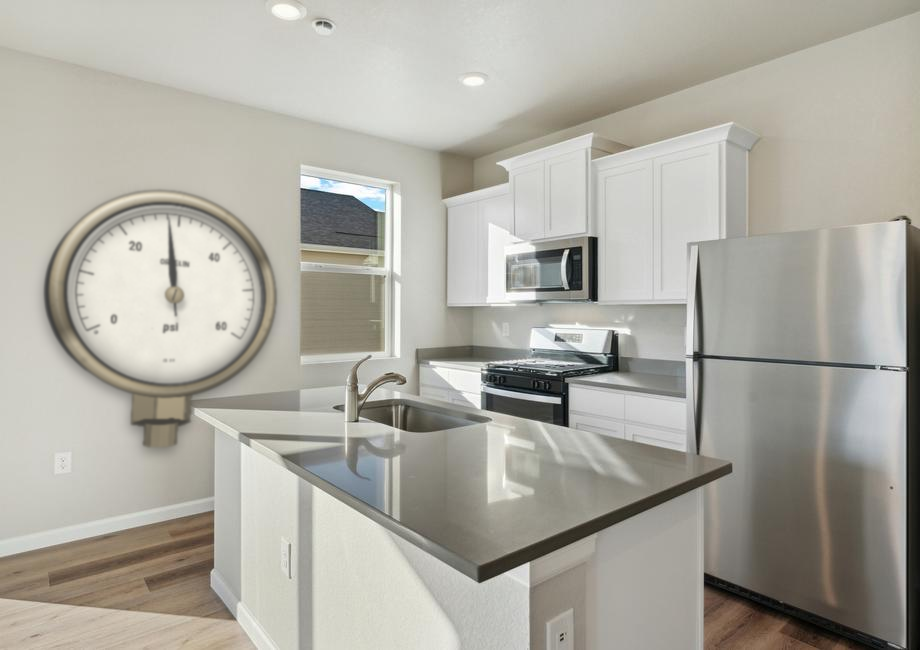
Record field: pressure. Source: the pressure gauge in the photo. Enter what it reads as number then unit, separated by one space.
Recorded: 28 psi
